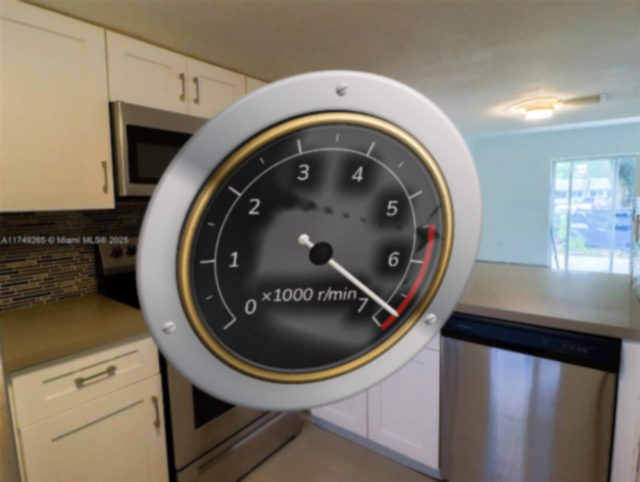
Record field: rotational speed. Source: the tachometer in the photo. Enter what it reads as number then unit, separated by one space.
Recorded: 6750 rpm
